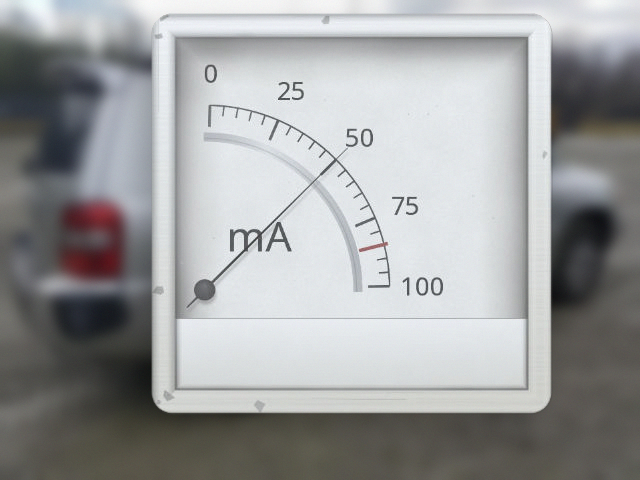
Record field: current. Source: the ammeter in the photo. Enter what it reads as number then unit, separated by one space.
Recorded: 50 mA
